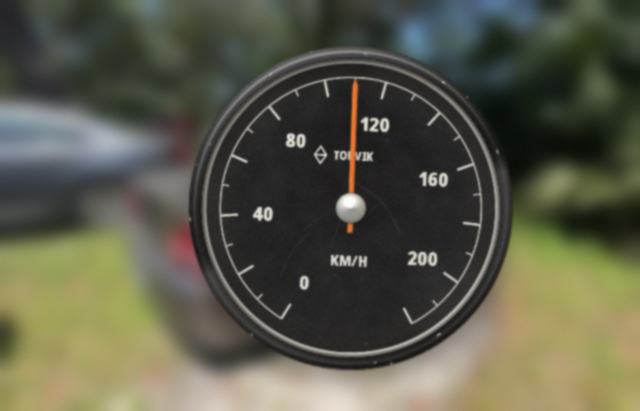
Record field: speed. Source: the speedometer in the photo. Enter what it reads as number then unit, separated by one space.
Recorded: 110 km/h
